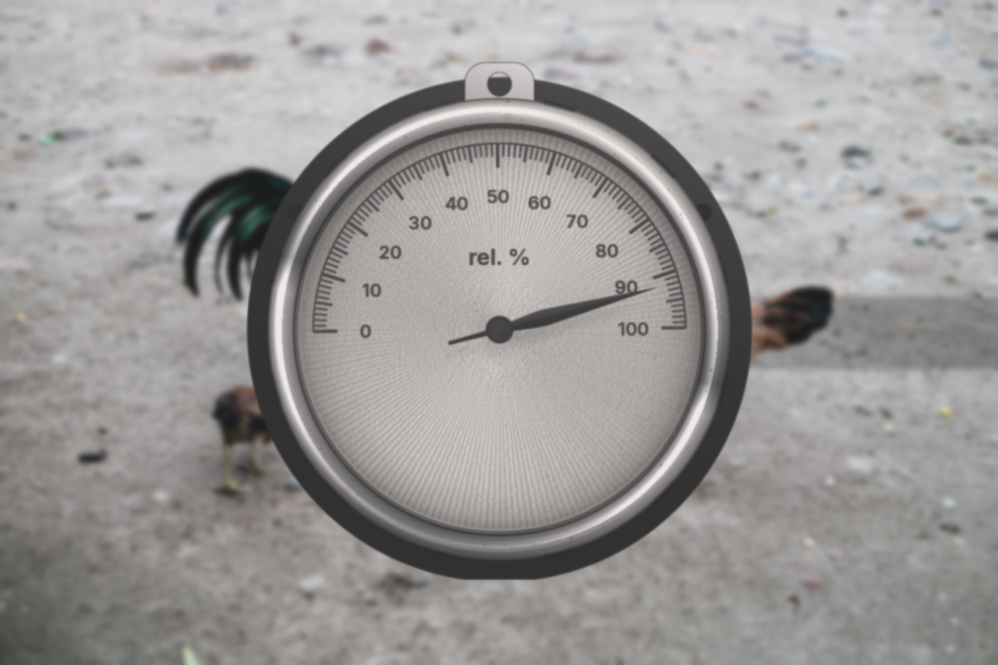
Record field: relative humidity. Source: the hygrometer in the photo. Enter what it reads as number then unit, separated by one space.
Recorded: 92 %
